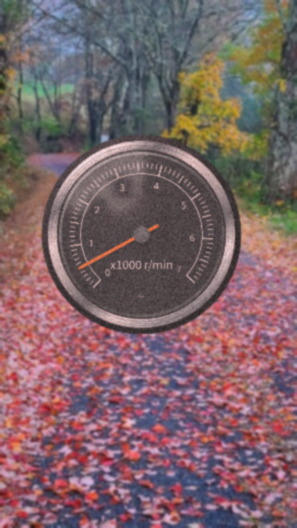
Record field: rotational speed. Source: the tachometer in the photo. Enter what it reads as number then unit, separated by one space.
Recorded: 500 rpm
